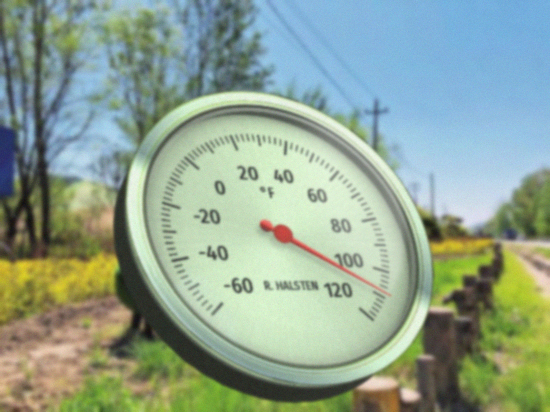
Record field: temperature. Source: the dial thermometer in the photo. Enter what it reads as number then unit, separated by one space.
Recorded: 110 °F
